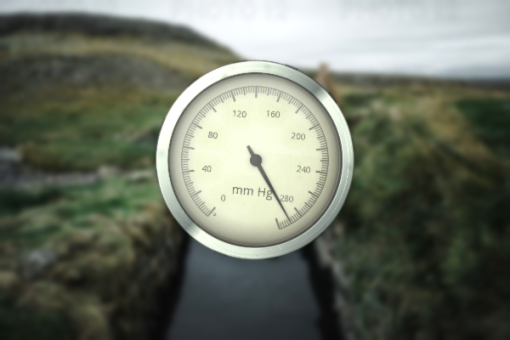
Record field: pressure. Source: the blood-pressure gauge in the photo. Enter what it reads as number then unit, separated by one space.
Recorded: 290 mmHg
